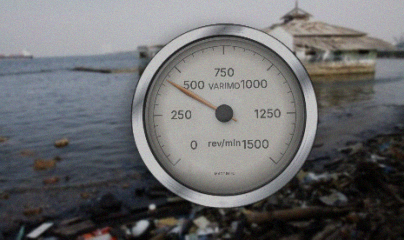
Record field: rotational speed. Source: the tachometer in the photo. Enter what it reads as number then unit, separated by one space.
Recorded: 425 rpm
